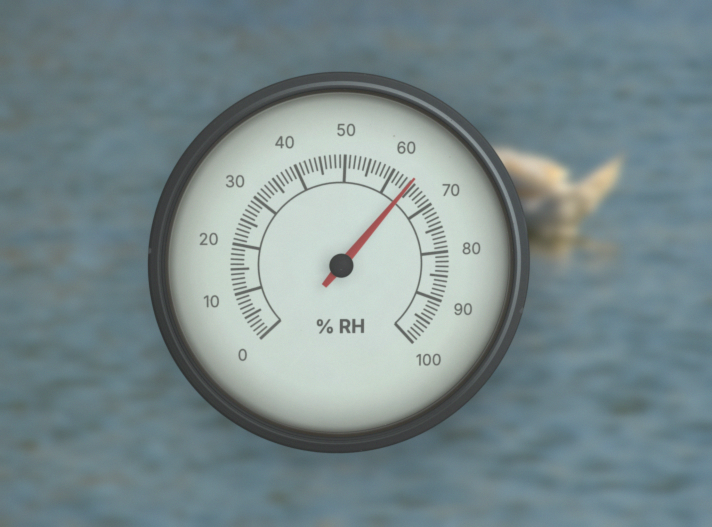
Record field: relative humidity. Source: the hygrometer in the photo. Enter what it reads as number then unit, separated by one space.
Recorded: 64 %
